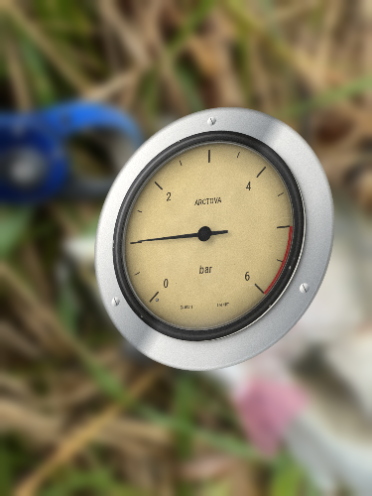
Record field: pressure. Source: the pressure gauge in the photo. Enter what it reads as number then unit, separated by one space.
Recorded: 1 bar
